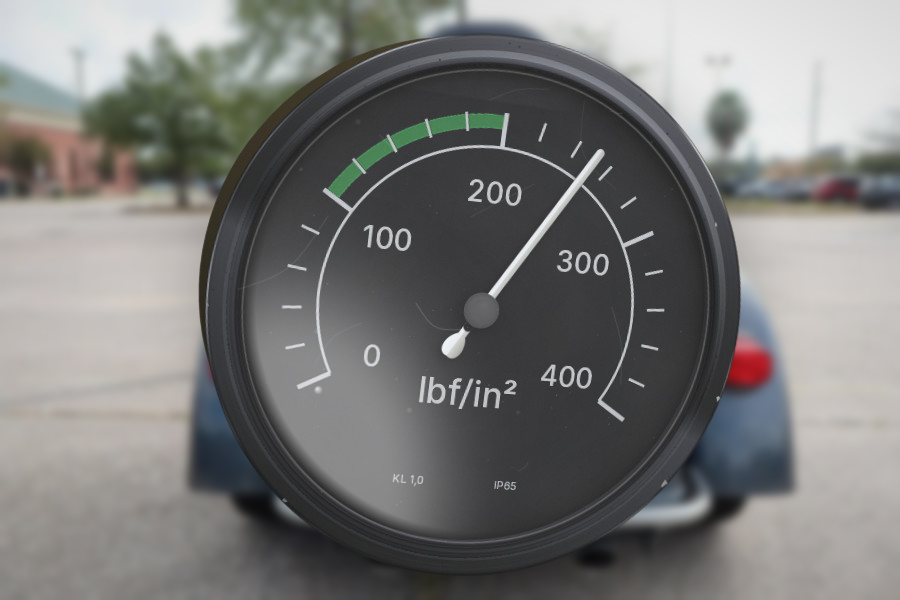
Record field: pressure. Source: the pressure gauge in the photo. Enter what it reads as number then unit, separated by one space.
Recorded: 250 psi
